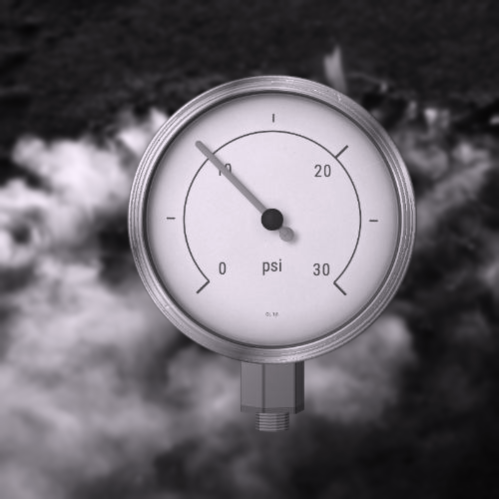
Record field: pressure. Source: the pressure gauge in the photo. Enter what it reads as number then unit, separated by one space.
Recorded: 10 psi
